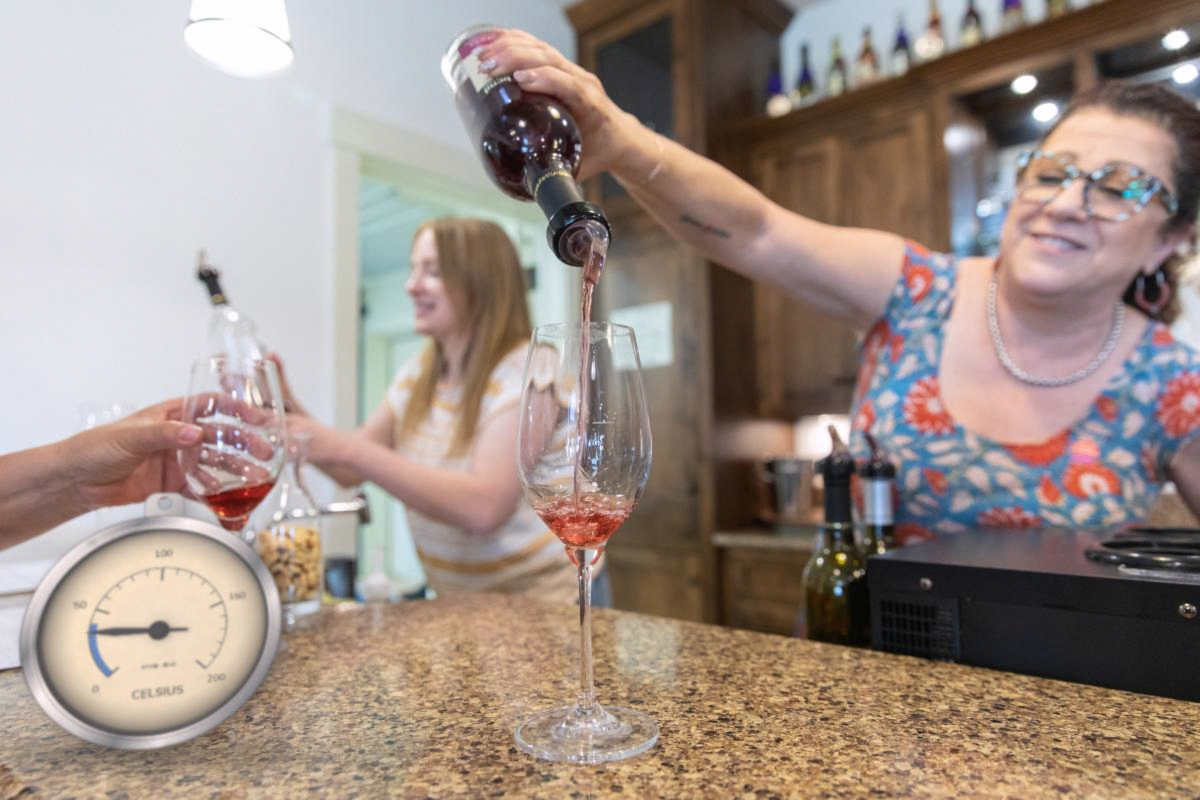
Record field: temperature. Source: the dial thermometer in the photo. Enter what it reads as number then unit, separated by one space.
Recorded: 35 °C
